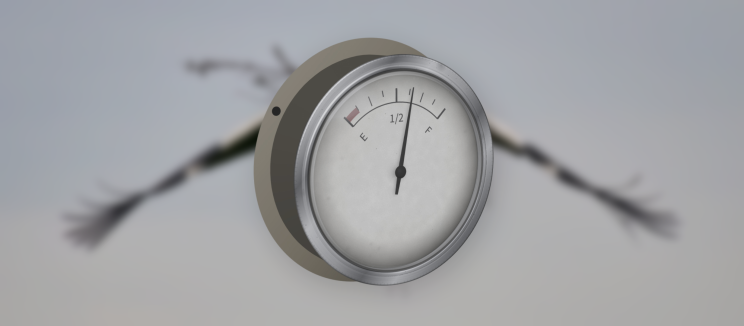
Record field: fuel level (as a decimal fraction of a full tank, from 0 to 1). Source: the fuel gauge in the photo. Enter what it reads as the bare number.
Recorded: 0.625
